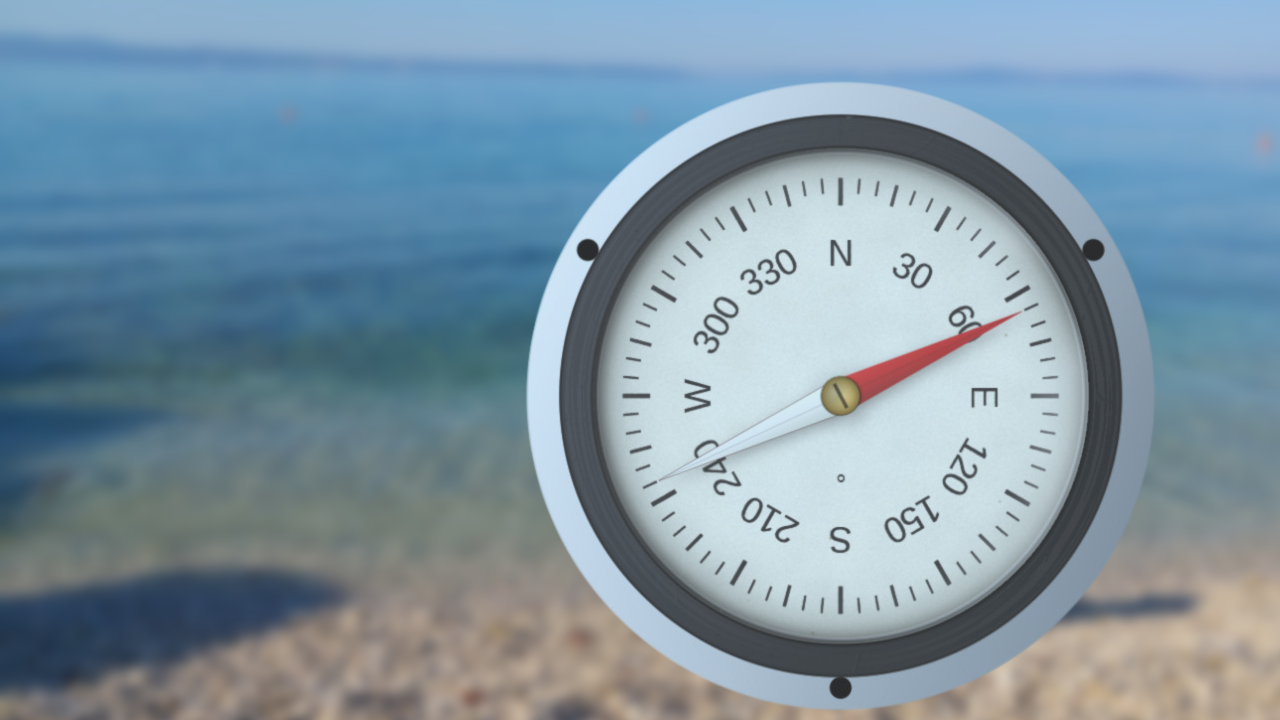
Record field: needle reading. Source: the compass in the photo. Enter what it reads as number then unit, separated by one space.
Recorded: 65 °
